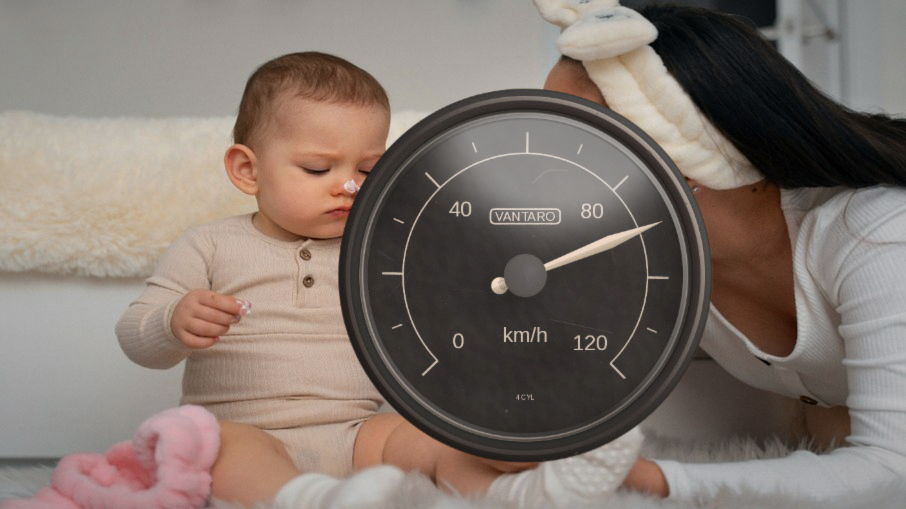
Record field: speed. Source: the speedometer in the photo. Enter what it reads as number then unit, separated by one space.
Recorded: 90 km/h
